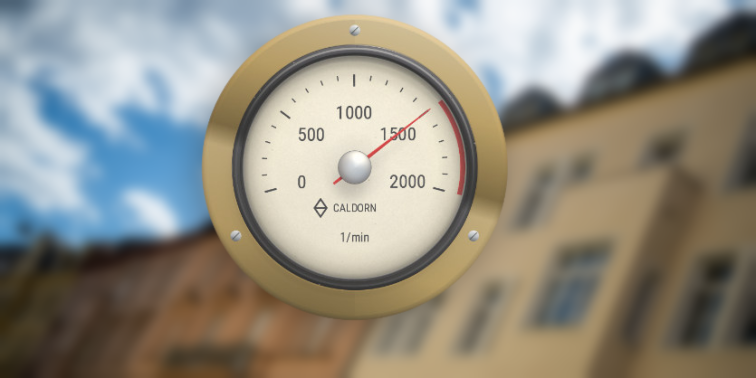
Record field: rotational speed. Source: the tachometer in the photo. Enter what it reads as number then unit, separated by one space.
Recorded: 1500 rpm
